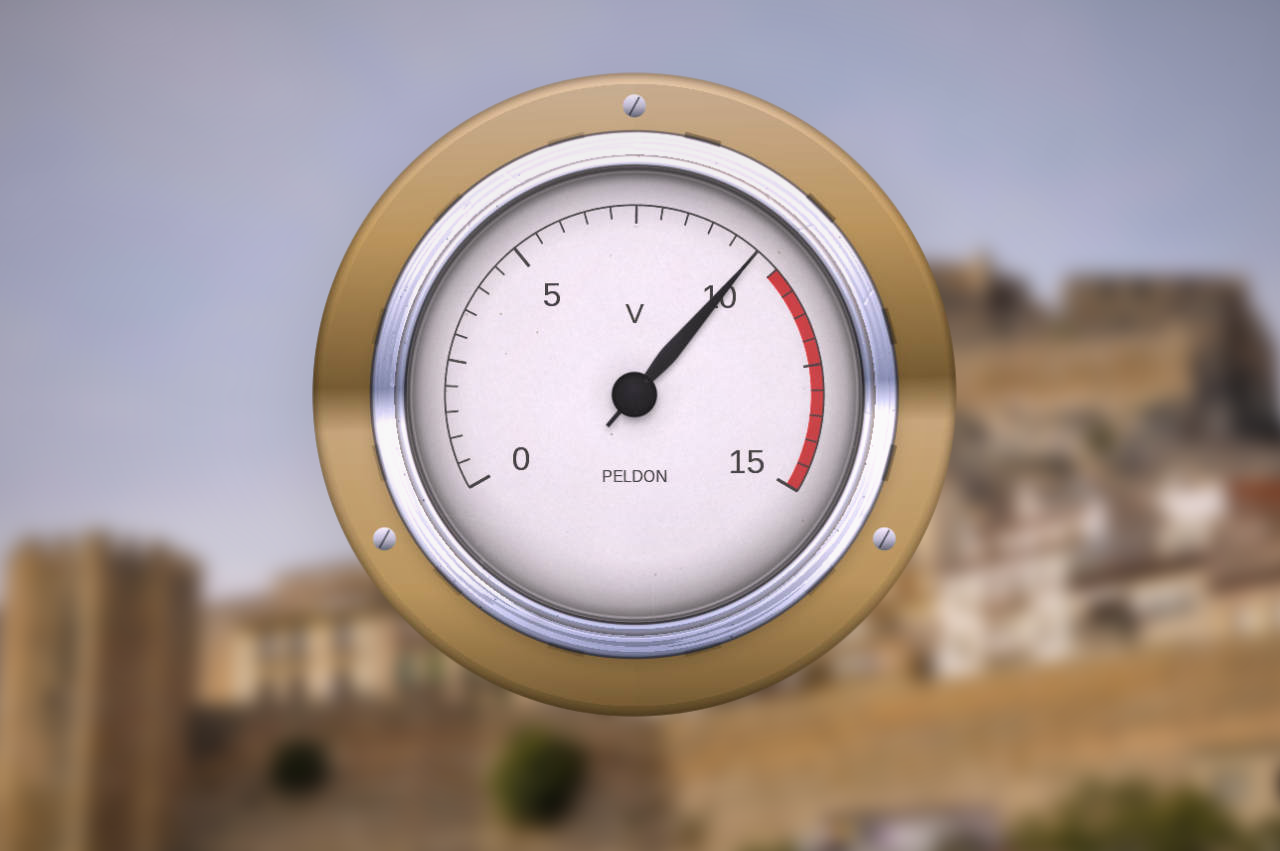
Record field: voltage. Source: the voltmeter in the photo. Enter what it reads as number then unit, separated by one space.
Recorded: 10 V
